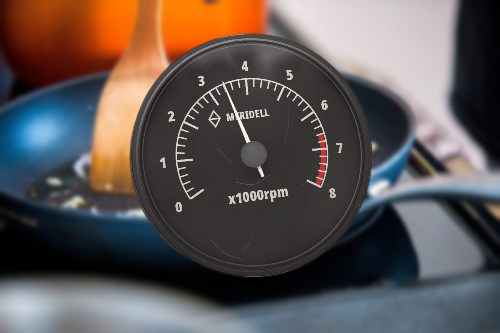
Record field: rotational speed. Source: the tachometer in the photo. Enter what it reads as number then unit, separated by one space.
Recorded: 3400 rpm
